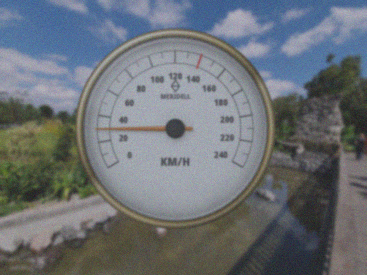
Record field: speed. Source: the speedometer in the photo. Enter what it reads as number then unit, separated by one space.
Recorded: 30 km/h
